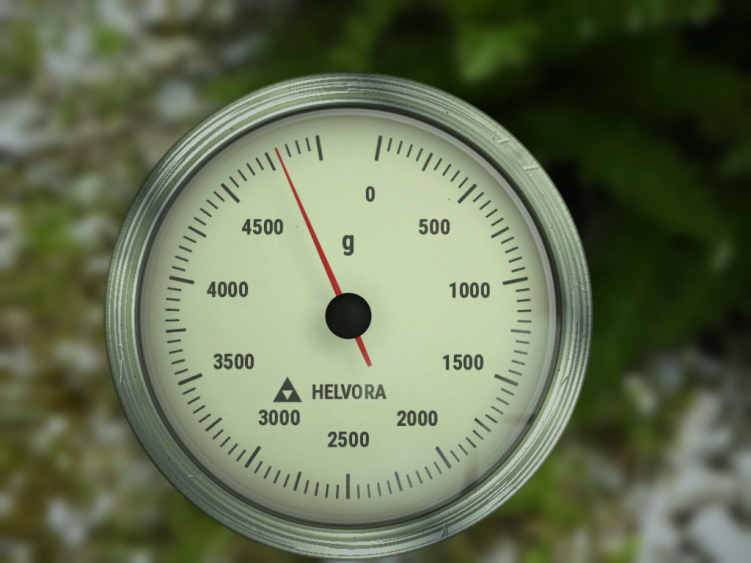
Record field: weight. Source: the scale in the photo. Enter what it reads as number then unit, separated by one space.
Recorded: 4800 g
